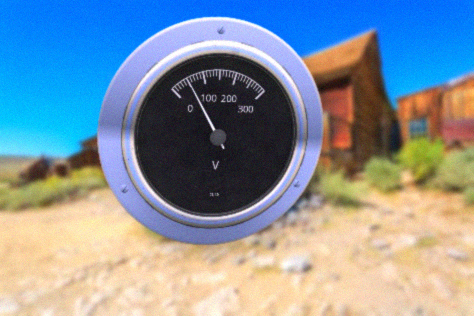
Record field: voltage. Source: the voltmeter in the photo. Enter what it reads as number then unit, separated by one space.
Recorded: 50 V
